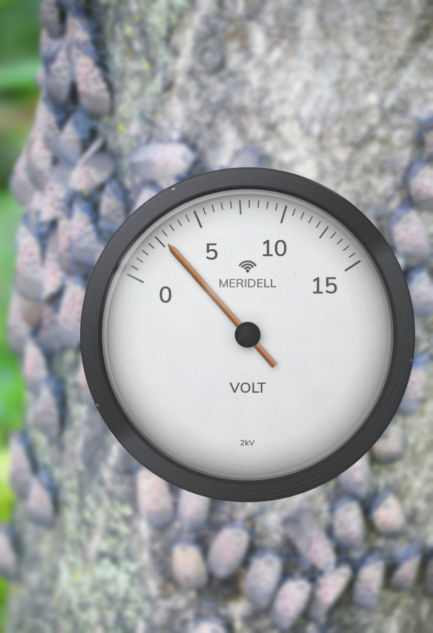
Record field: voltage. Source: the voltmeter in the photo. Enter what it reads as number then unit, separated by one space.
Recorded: 2.75 V
